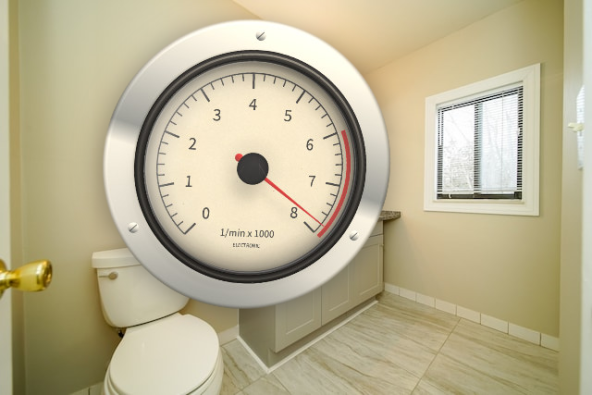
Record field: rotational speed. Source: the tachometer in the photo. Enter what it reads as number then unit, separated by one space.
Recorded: 7800 rpm
